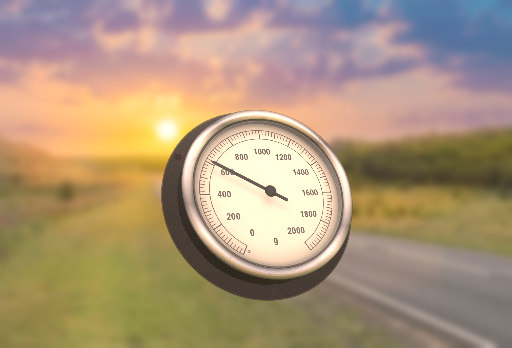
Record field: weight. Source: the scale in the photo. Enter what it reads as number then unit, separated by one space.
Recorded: 600 g
